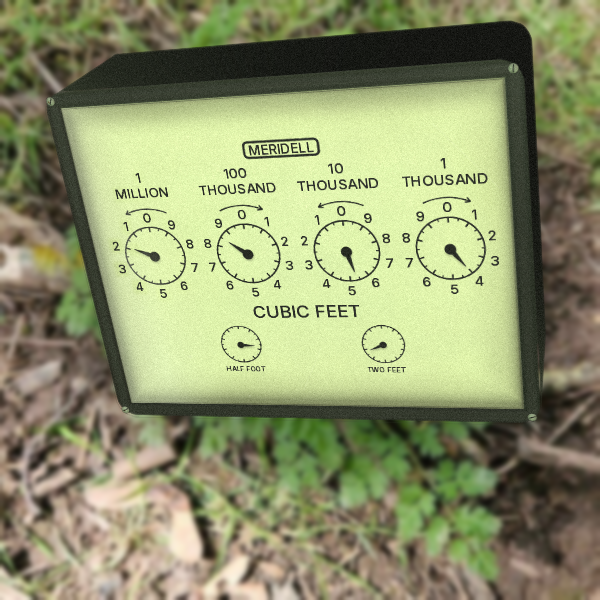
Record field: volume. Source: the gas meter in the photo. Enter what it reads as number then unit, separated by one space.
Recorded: 185400 ft³
